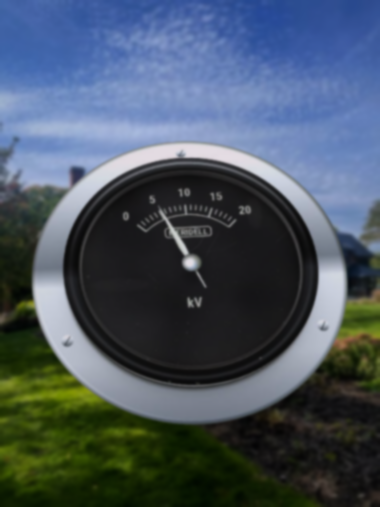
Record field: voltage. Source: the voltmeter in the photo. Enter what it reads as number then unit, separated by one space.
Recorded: 5 kV
